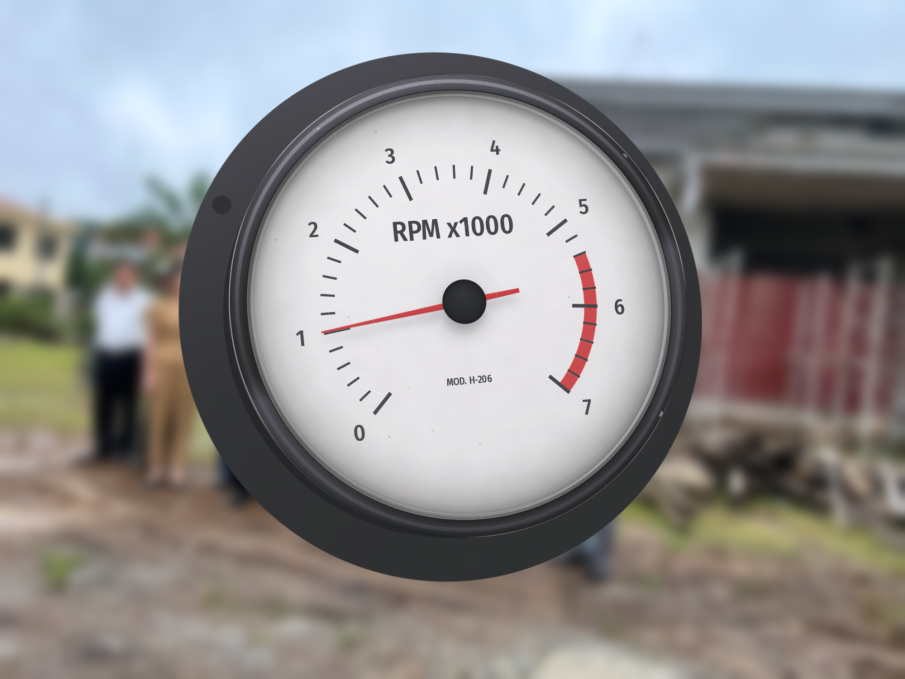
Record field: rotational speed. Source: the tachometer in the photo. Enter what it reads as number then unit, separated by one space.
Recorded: 1000 rpm
